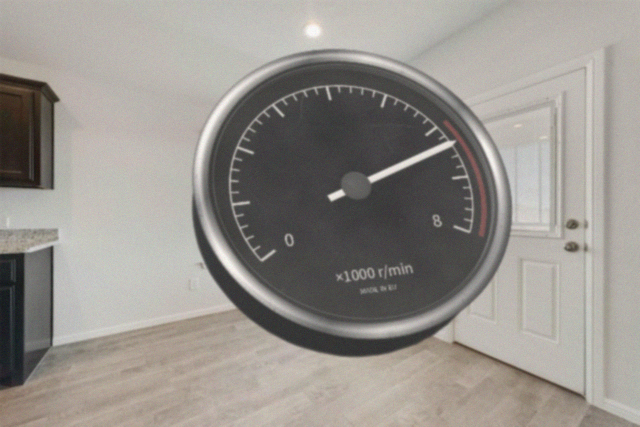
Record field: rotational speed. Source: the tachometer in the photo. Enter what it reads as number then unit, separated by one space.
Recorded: 6400 rpm
